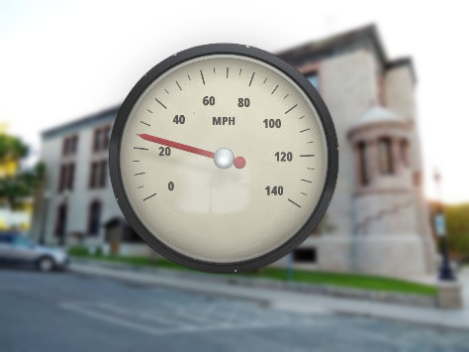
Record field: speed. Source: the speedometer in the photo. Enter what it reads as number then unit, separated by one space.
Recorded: 25 mph
